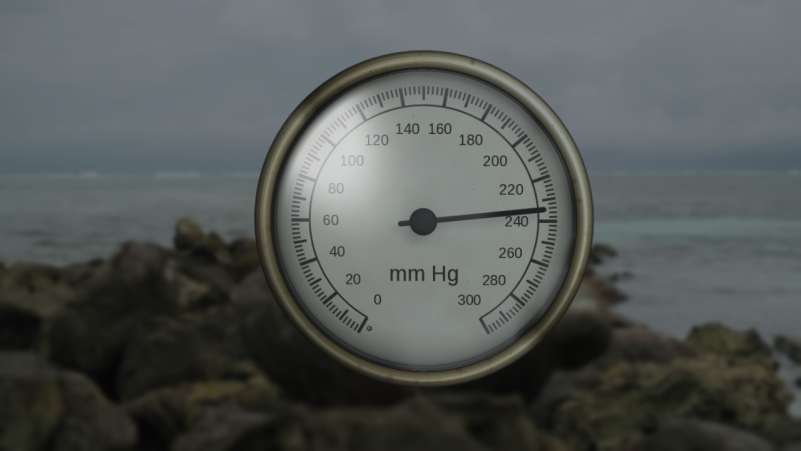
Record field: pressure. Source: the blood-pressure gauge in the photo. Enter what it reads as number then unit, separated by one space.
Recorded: 234 mmHg
